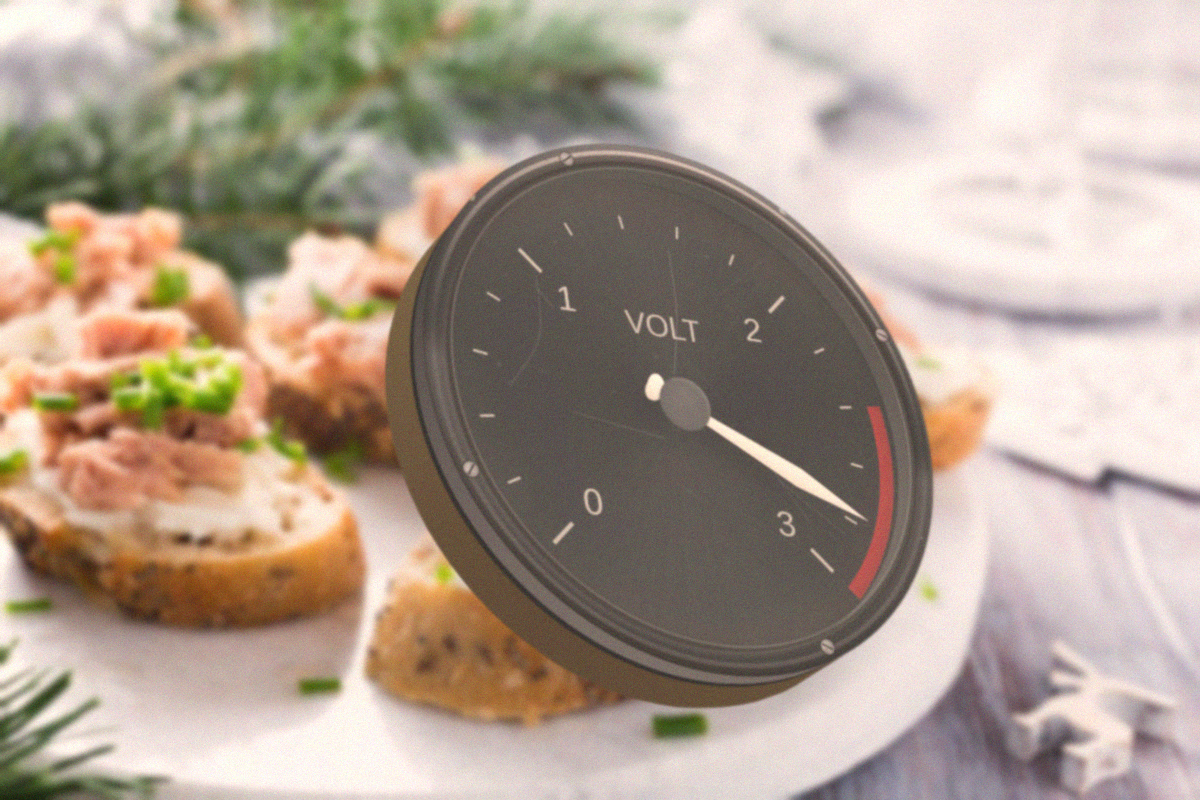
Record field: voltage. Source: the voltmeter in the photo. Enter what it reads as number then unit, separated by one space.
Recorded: 2.8 V
